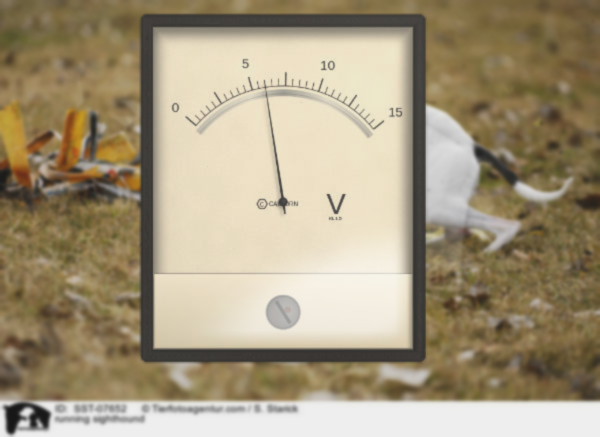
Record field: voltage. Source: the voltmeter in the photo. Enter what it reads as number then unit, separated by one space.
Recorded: 6 V
